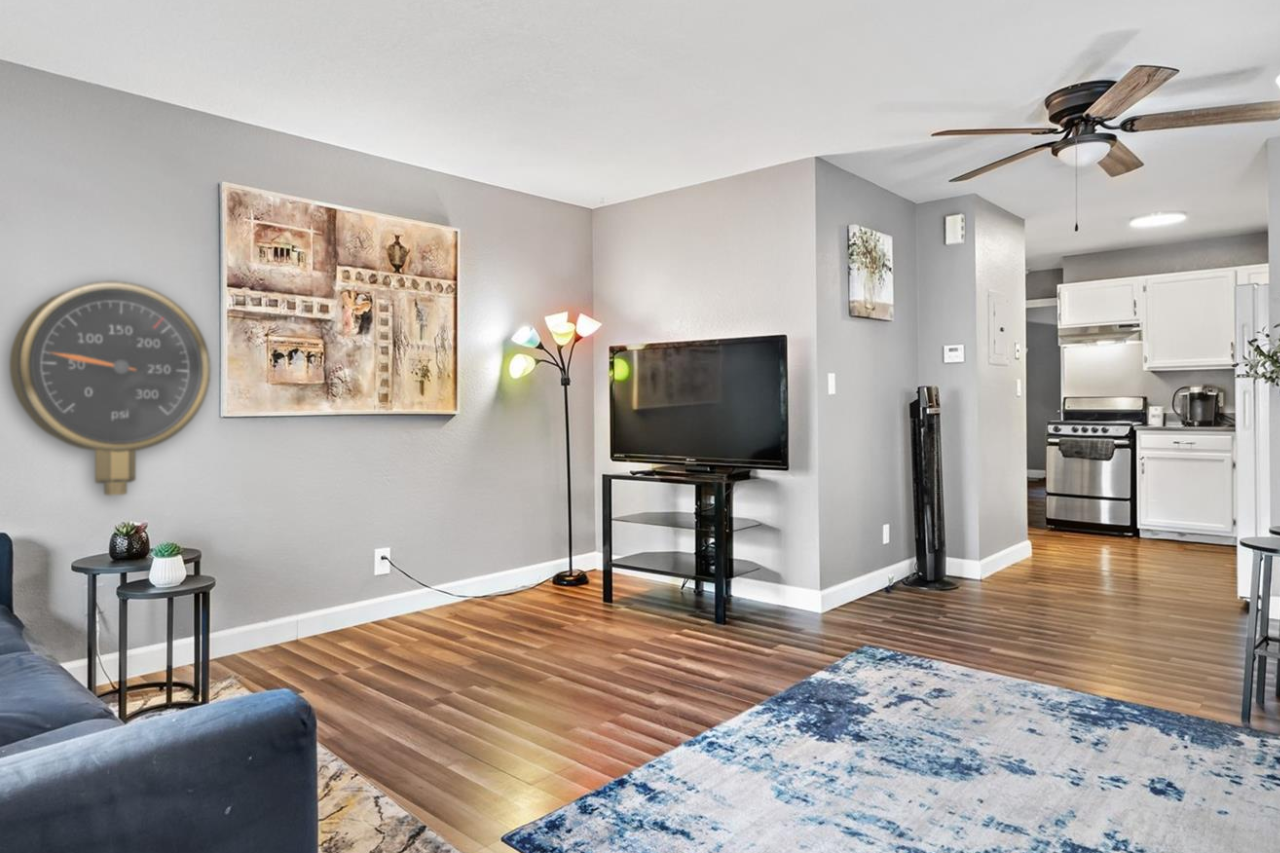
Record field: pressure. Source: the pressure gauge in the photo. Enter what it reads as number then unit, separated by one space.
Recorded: 60 psi
